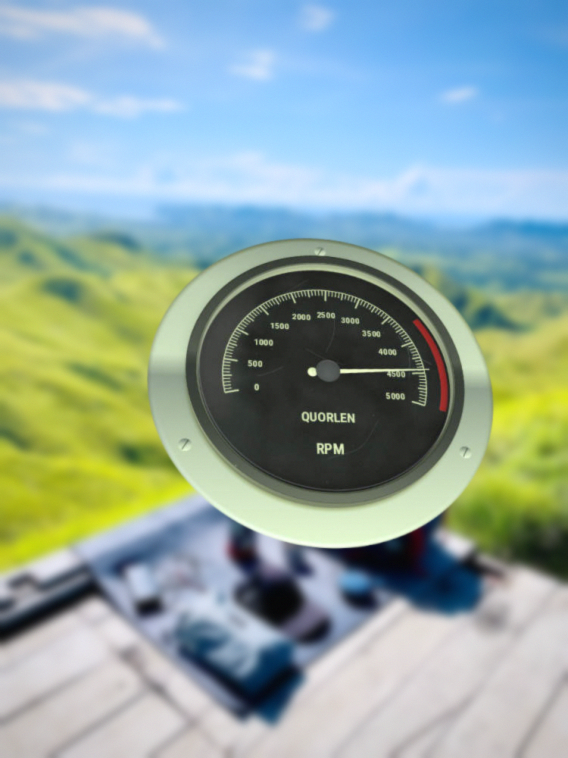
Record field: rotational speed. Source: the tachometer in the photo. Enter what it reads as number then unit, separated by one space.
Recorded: 4500 rpm
